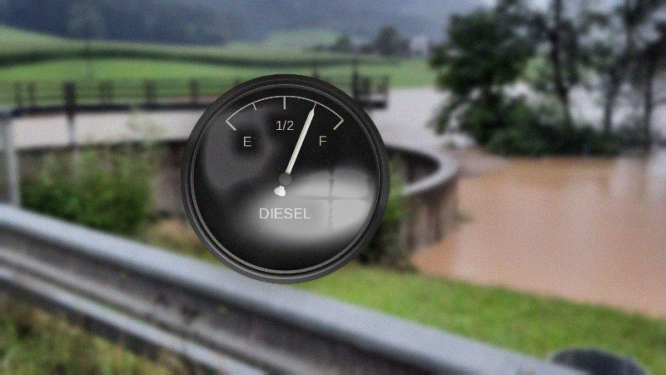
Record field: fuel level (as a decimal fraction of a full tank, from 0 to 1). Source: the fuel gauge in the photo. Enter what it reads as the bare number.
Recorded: 0.75
